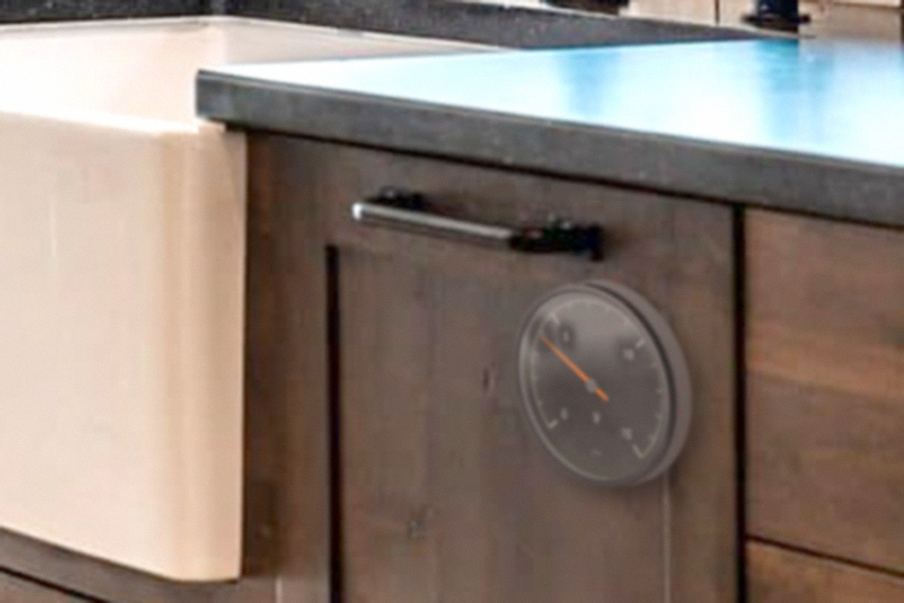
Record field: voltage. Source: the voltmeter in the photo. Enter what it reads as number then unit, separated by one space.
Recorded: 4 V
